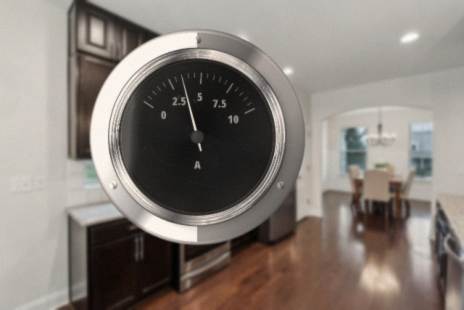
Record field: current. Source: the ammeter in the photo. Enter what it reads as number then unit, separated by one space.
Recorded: 3.5 A
